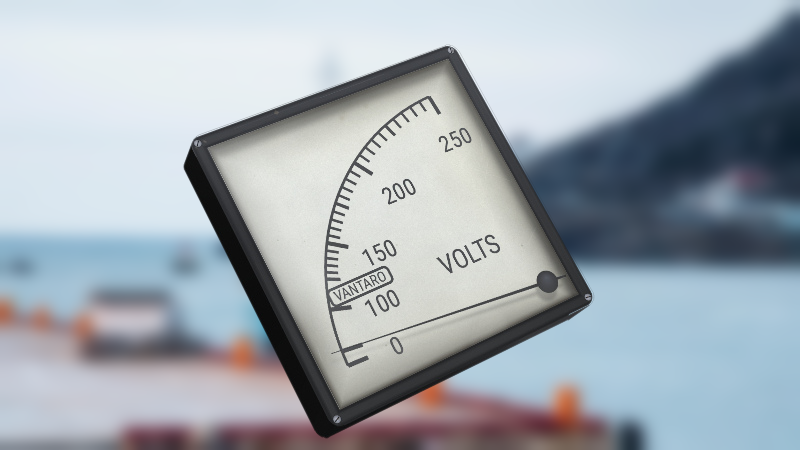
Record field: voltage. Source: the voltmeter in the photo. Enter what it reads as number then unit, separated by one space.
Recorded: 50 V
